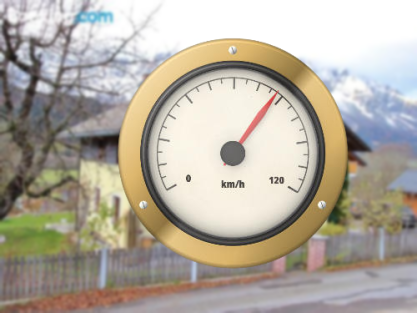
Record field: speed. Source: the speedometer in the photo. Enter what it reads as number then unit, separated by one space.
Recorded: 77.5 km/h
